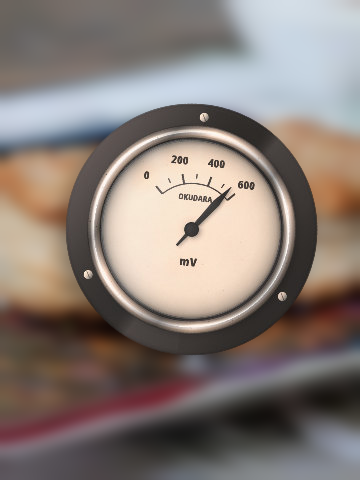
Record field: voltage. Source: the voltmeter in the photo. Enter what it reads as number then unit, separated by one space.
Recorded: 550 mV
